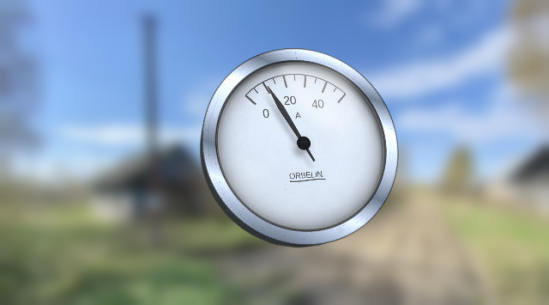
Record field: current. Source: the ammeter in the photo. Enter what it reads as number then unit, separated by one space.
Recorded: 10 A
